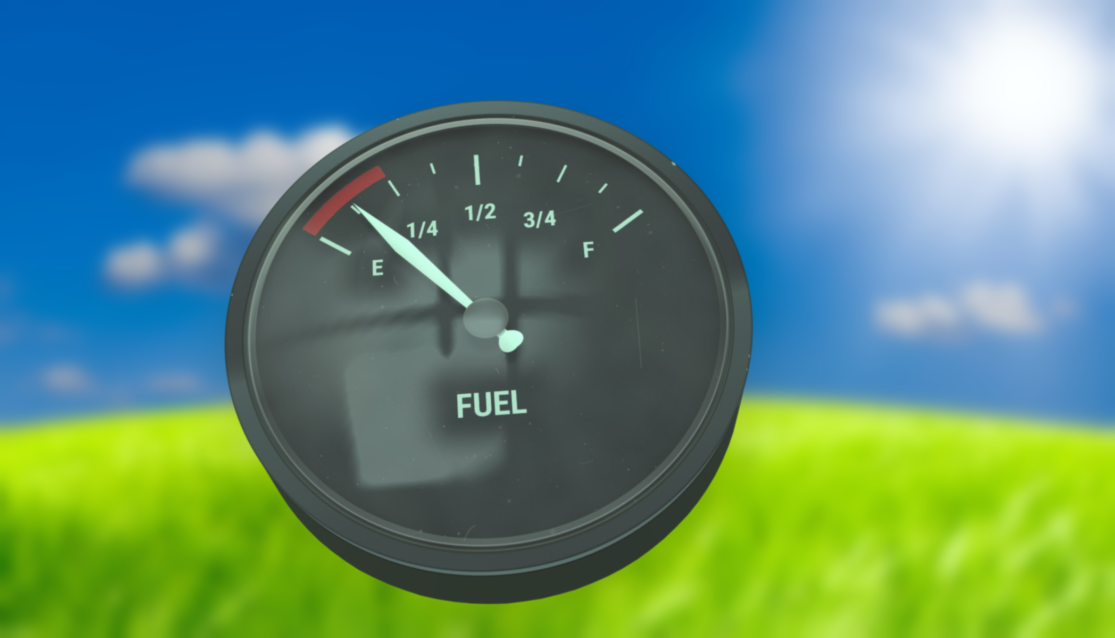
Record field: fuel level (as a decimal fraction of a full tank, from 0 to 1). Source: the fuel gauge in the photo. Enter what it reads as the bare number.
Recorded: 0.125
